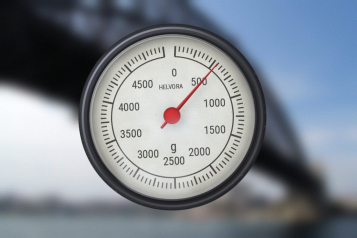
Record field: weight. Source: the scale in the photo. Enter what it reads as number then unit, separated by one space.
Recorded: 550 g
